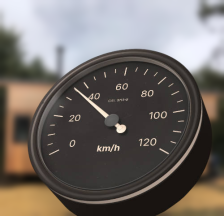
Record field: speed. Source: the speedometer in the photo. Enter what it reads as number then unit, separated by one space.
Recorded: 35 km/h
